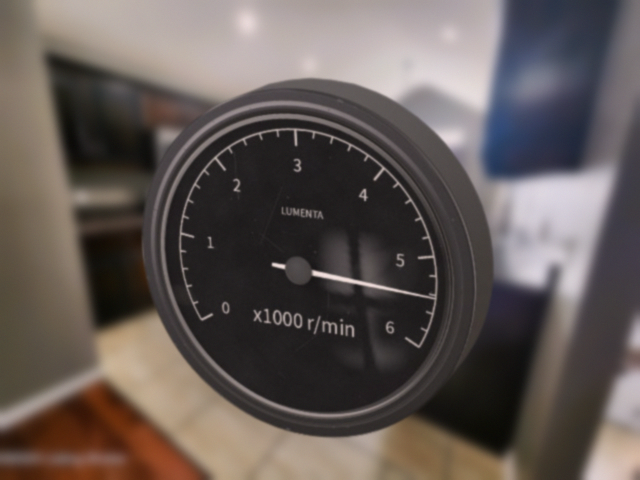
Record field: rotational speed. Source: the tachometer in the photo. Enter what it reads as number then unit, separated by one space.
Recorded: 5400 rpm
